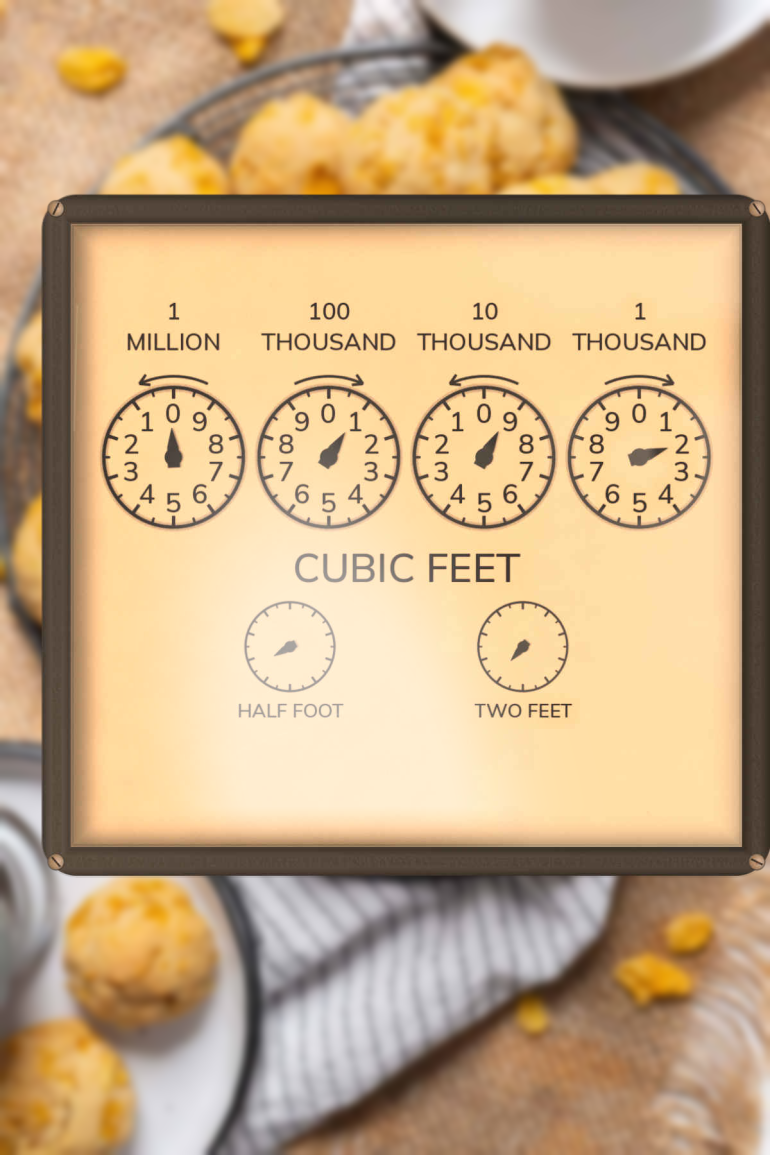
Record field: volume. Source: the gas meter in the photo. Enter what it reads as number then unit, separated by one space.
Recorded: 9200 ft³
